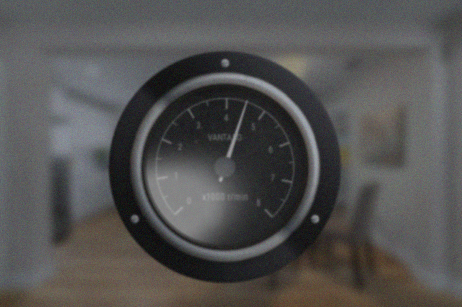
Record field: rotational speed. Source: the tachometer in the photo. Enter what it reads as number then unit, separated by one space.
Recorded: 4500 rpm
